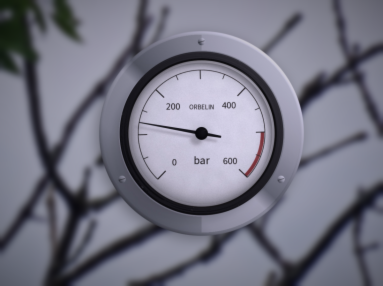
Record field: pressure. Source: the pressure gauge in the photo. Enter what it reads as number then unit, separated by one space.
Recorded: 125 bar
